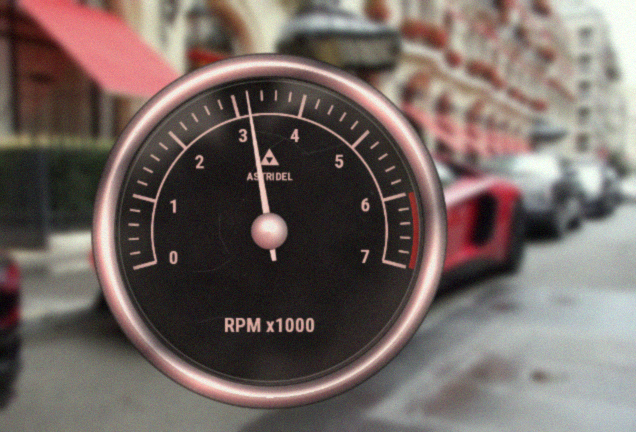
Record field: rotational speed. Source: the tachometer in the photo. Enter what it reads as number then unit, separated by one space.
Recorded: 3200 rpm
